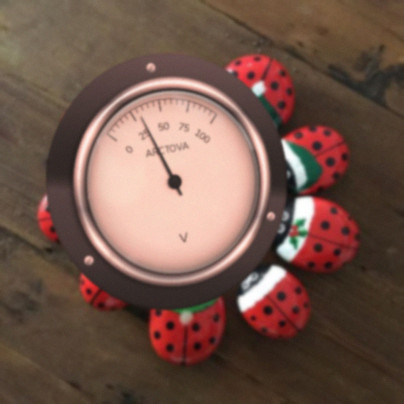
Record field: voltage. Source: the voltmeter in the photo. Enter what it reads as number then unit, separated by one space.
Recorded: 30 V
